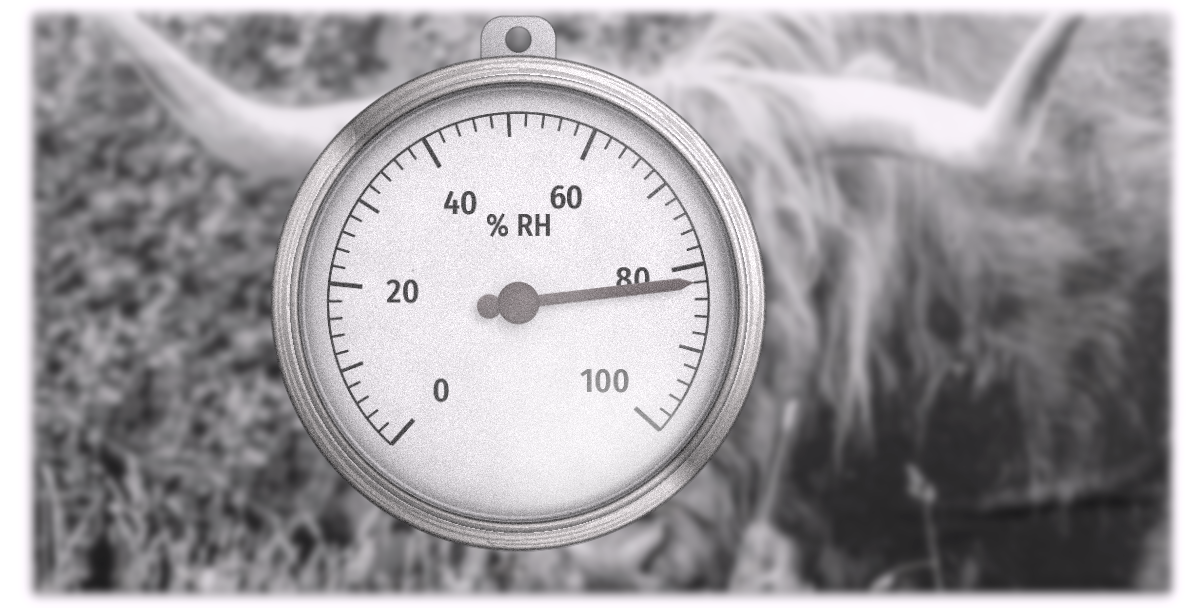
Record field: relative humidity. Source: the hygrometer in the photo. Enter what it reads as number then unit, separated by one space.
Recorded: 82 %
